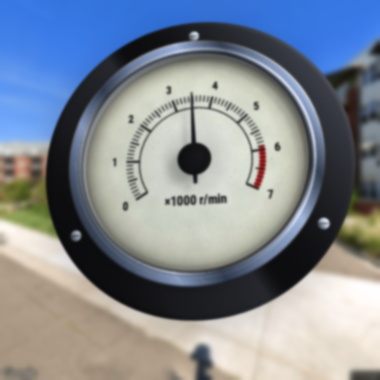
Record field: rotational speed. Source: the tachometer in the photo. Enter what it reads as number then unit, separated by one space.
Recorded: 3500 rpm
